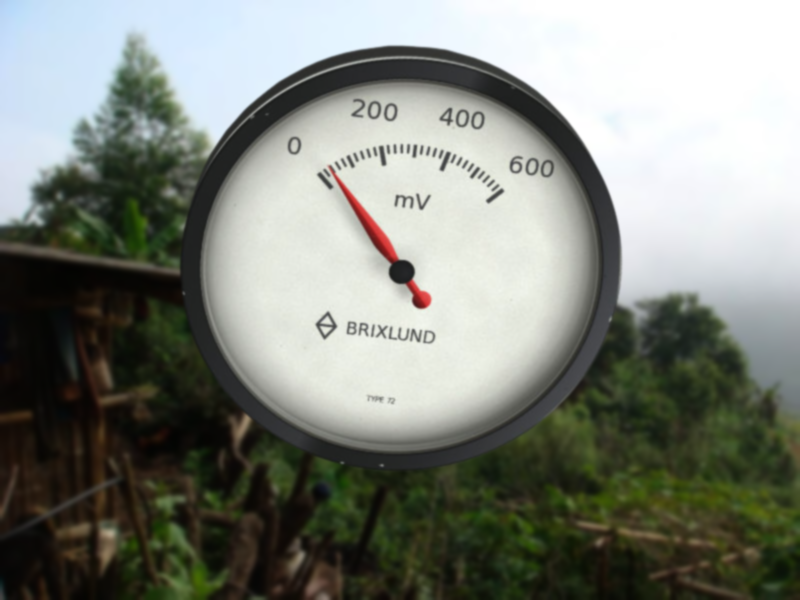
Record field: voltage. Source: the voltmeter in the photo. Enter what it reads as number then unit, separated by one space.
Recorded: 40 mV
